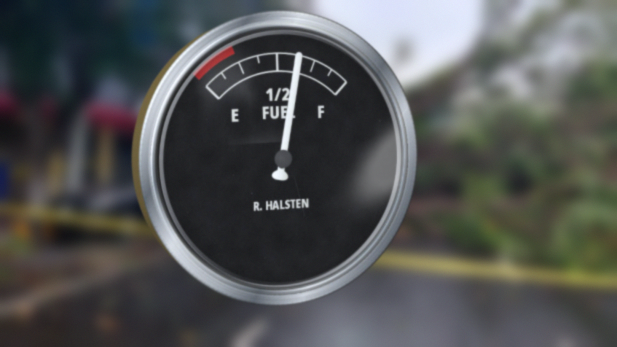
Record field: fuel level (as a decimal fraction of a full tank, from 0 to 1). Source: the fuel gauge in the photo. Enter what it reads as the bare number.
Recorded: 0.625
